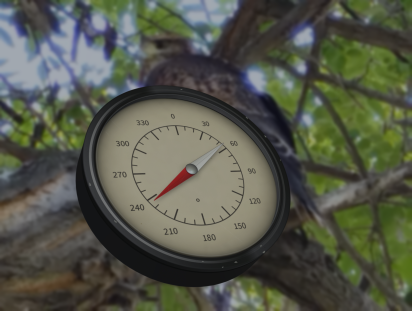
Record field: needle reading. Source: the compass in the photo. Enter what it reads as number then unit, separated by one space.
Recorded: 235 °
